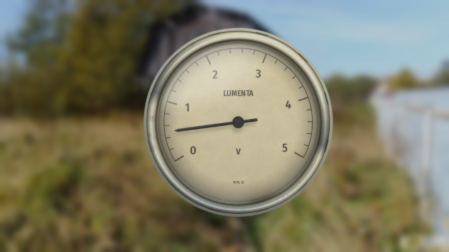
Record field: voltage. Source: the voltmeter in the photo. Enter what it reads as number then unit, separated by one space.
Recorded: 0.5 V
